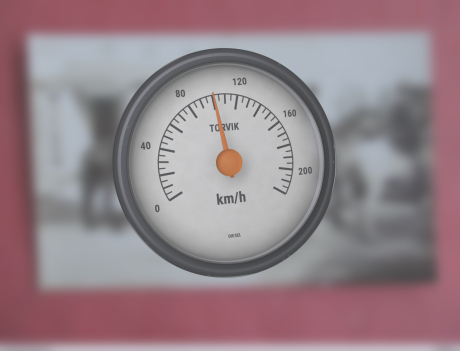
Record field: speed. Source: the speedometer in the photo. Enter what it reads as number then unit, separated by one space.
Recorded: 100 km/h
